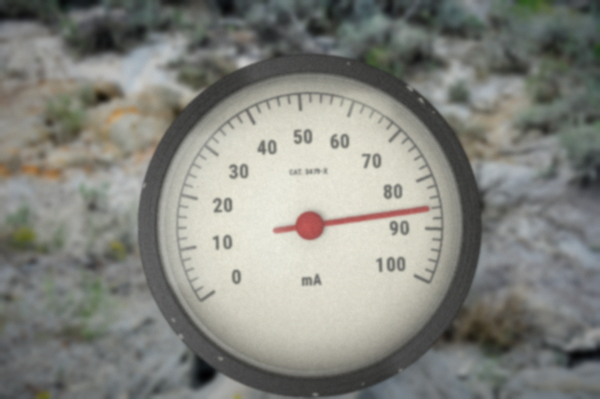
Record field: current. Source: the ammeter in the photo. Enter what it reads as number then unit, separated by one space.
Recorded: 86 mA
